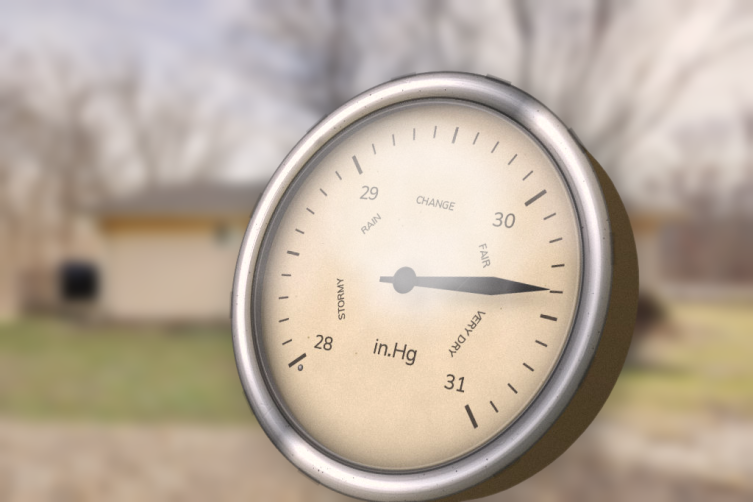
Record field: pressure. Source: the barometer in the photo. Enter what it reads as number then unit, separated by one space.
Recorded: 30.4 inHg
